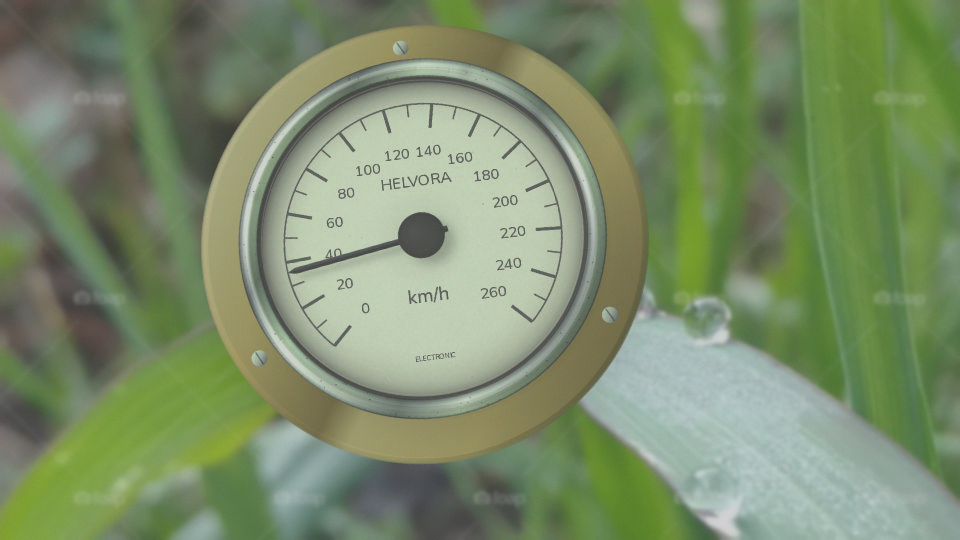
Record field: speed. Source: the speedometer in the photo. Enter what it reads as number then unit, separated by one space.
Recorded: 35 km/h
